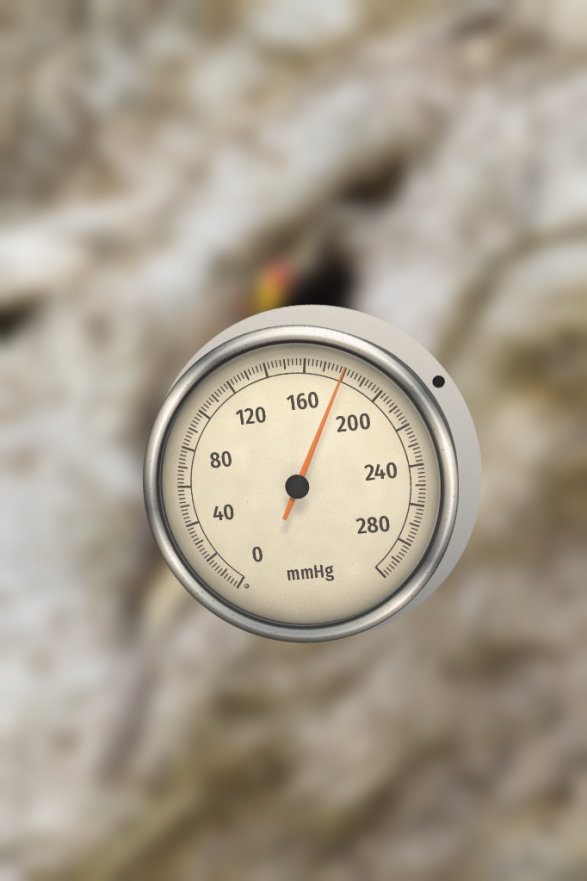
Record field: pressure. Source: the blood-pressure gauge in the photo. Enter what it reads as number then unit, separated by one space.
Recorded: 180 mmHg
